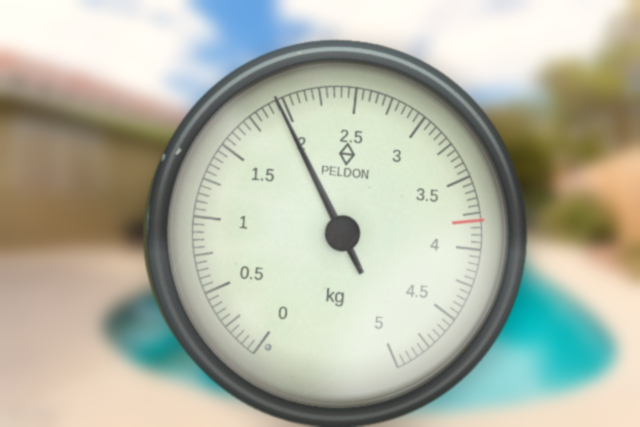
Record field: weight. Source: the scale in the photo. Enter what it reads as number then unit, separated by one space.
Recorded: 1.95 kg
